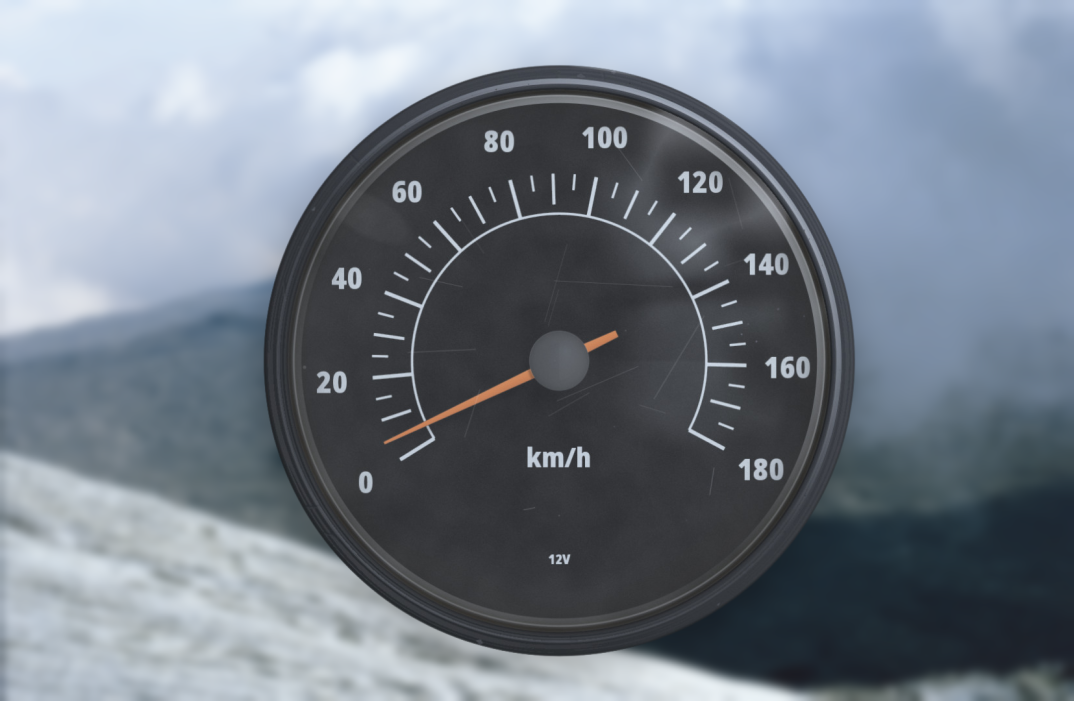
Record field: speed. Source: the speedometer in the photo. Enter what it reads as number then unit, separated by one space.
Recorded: 5 km/h
